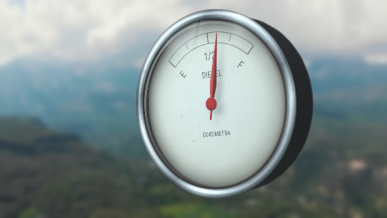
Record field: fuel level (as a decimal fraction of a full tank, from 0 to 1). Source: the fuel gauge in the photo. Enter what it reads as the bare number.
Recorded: 0.625
